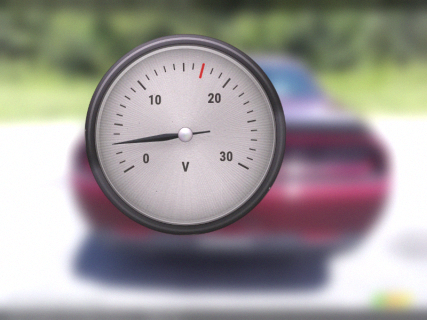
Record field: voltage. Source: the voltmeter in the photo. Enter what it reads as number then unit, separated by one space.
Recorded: 3 V
